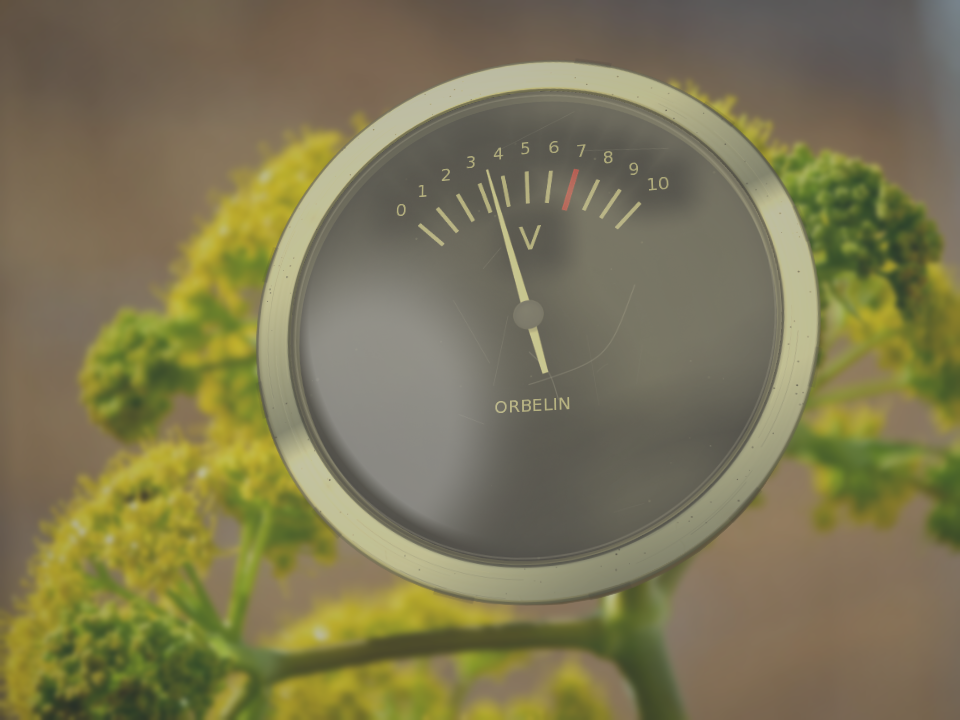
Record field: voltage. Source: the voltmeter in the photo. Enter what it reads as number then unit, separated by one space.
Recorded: 3.5 V
